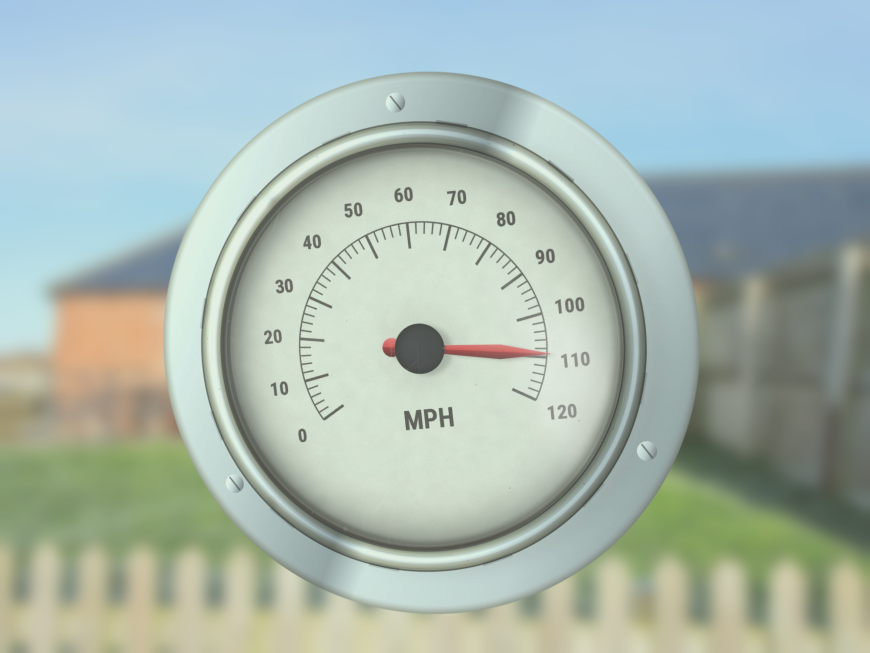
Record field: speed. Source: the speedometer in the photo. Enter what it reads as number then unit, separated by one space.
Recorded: 109 mph
